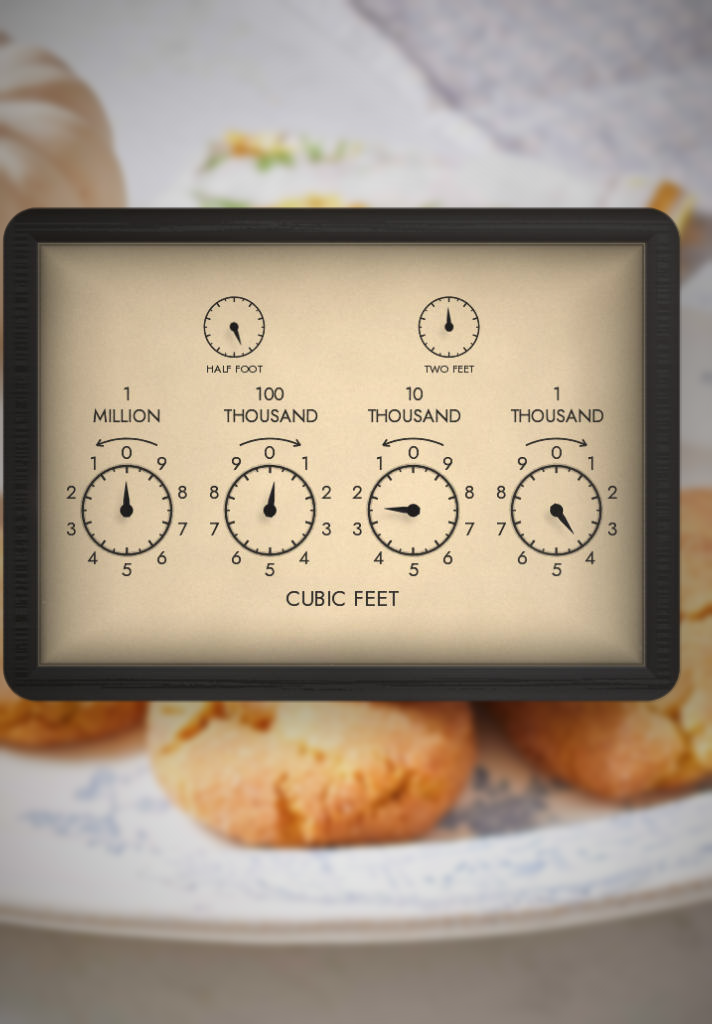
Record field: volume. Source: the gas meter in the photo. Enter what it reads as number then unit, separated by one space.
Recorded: 2400 ft³
